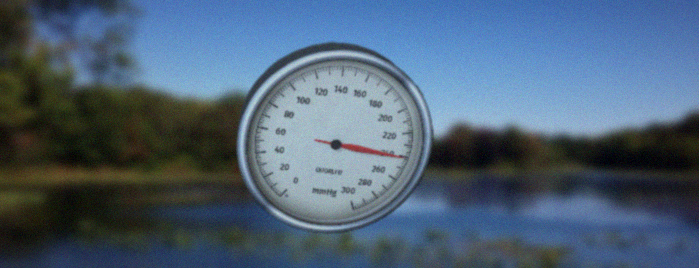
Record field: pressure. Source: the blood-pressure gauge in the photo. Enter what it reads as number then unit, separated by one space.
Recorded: 240 mmHg
